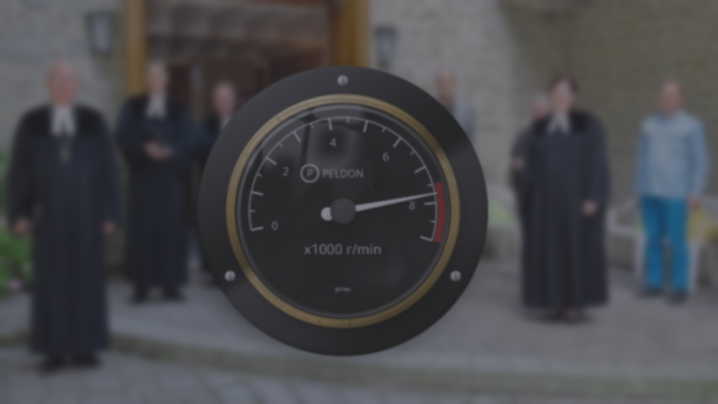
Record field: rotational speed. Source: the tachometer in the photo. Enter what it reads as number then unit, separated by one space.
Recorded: 7750 rpm
